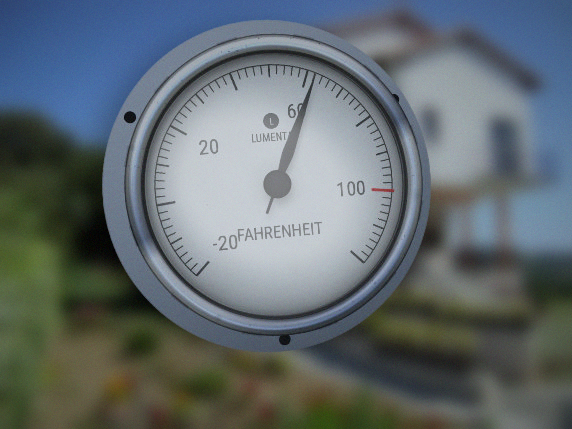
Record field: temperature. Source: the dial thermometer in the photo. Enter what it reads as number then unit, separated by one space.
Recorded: 62 °F
